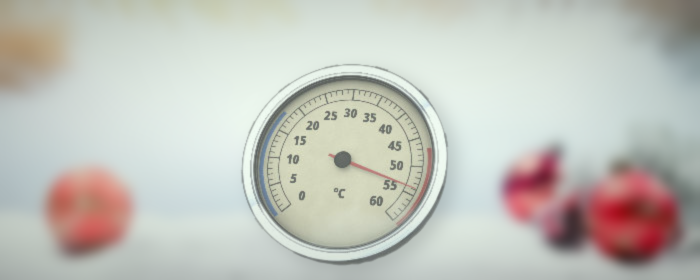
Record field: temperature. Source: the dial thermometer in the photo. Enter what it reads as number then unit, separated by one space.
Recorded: 54 °C
